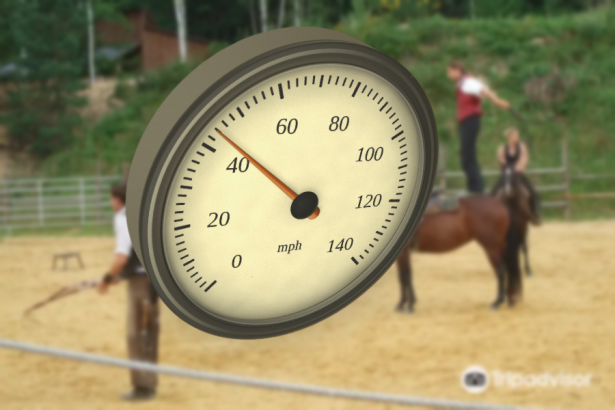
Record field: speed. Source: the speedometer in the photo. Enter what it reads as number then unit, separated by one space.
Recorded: 44 mph
